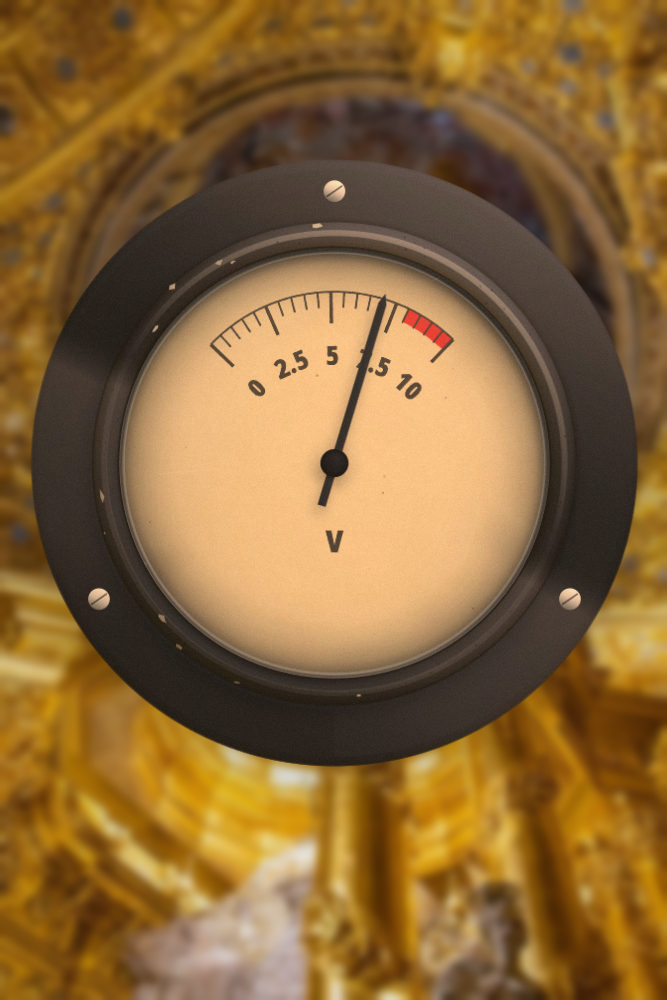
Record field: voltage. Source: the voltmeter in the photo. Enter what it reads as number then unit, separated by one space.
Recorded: 7 V
